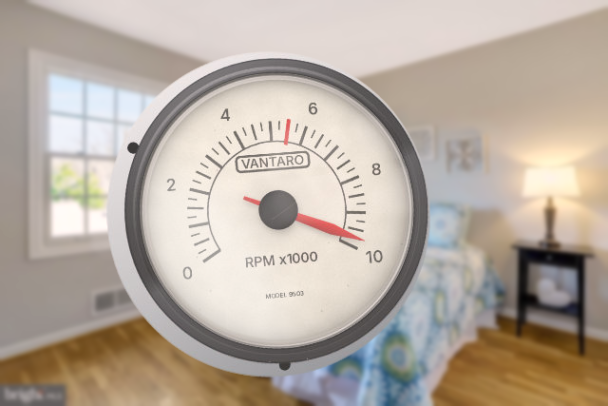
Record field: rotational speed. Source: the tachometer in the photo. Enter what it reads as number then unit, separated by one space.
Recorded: 9750 rpm
